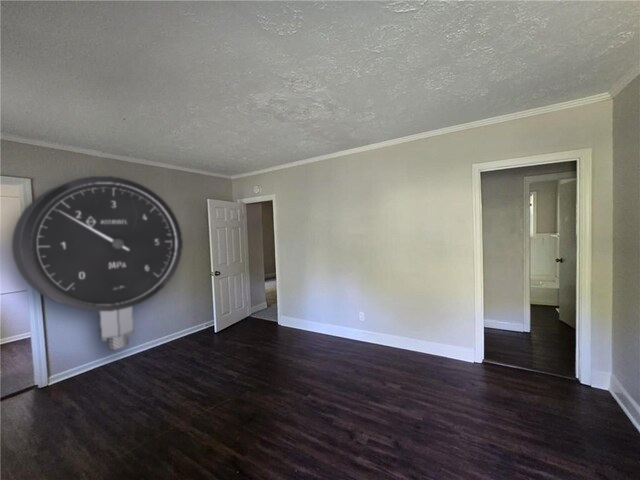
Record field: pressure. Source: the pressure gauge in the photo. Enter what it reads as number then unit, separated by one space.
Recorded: 1.8 MPa
